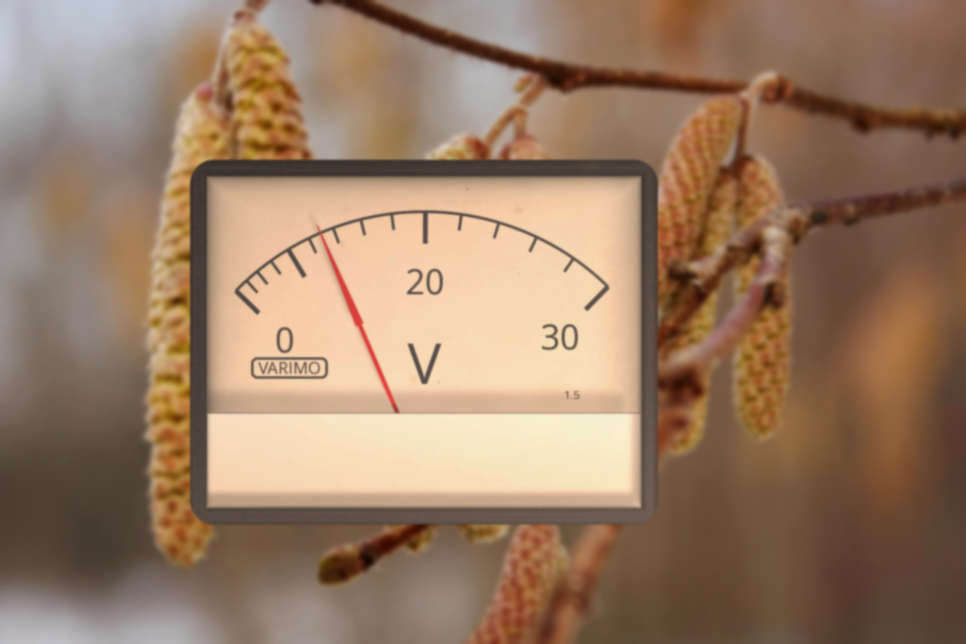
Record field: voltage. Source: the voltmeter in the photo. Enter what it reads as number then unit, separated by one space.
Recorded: 13 V
